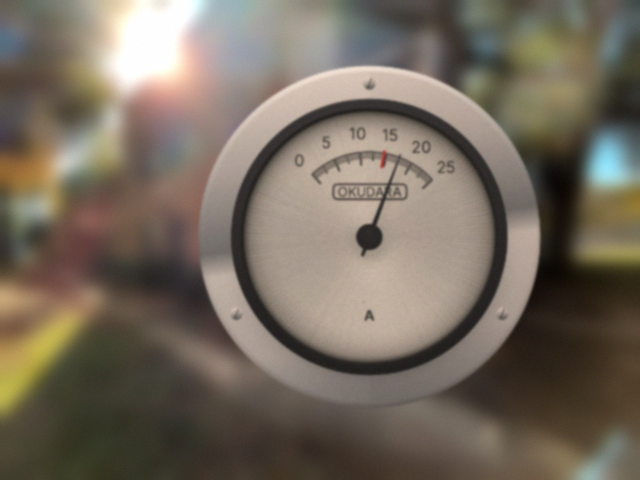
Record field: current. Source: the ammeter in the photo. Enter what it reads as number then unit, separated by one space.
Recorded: 17.5 A
